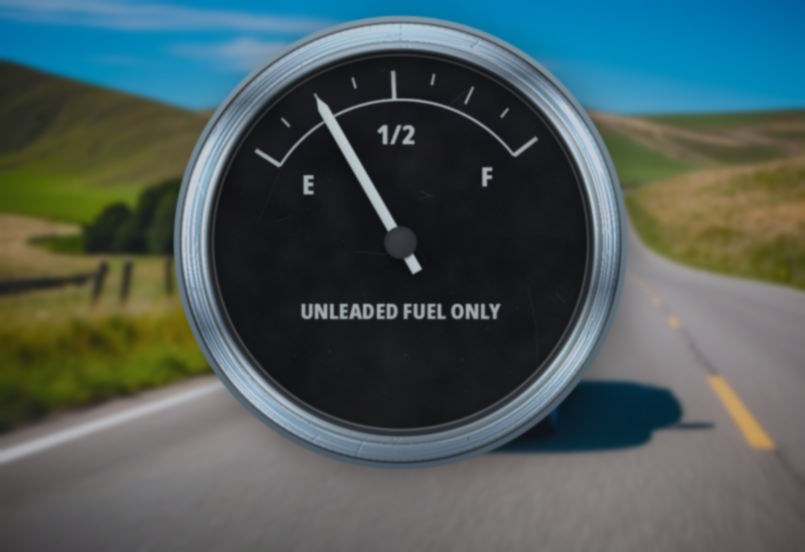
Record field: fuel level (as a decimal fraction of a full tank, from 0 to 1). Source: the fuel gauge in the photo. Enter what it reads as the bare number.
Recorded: 0.25
